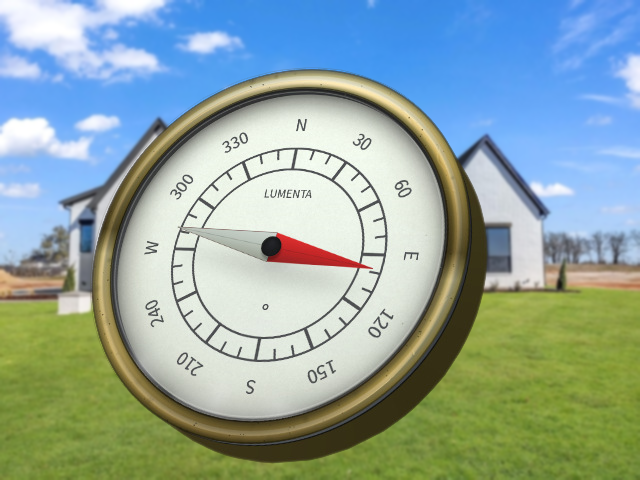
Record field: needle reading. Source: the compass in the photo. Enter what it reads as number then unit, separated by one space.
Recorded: 100 °
